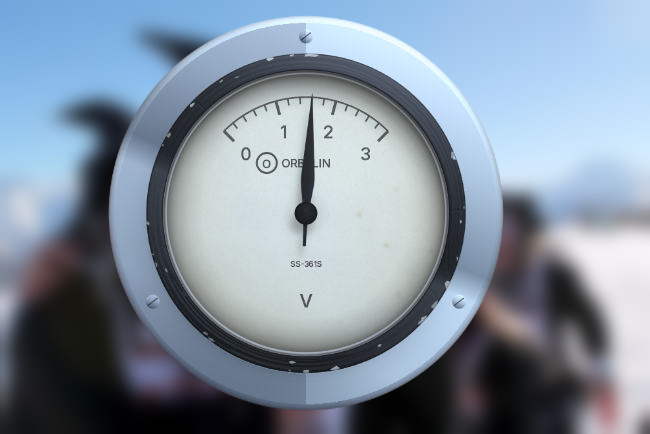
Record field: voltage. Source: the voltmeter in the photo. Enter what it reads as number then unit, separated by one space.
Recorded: 1.6 V
